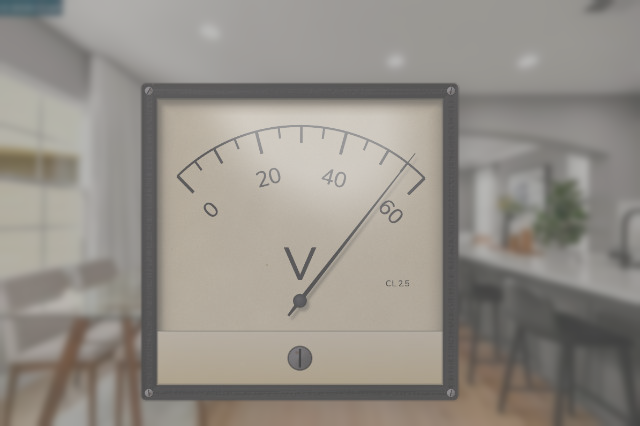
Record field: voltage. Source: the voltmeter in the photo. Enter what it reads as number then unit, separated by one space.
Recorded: 55 V
